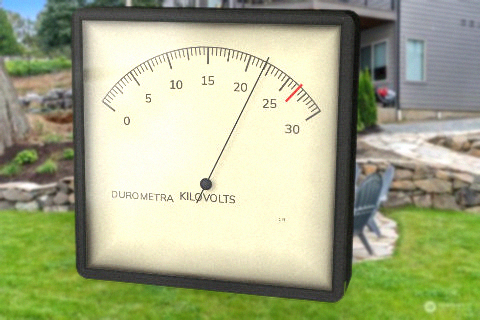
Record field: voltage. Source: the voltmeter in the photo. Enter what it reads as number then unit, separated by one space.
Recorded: 22 kV
